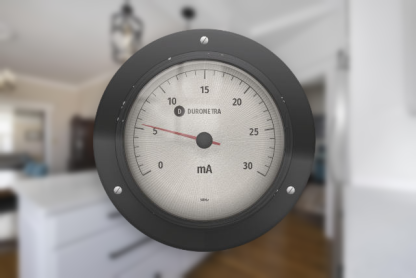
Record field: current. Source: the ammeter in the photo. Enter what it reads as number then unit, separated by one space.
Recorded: 5.5 mA
